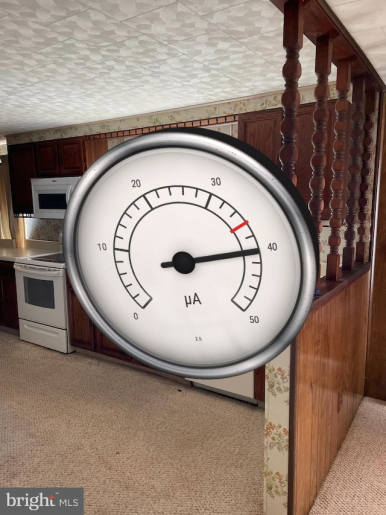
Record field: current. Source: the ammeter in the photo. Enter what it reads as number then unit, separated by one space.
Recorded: 40 µA
